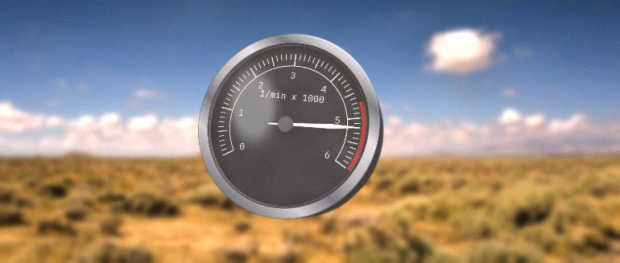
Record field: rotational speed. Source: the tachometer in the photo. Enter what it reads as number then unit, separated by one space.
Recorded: 5200 rpm
